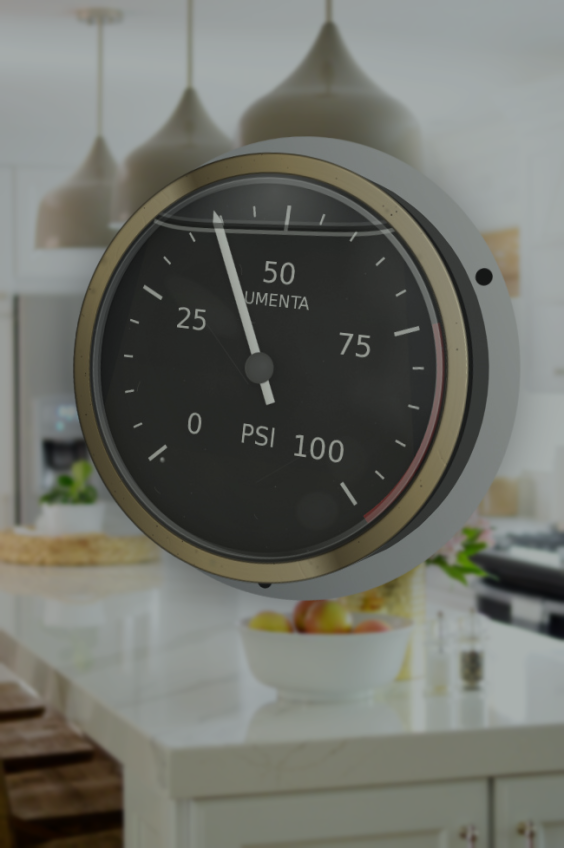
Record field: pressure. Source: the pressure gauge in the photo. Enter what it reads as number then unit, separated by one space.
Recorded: 40 psi
